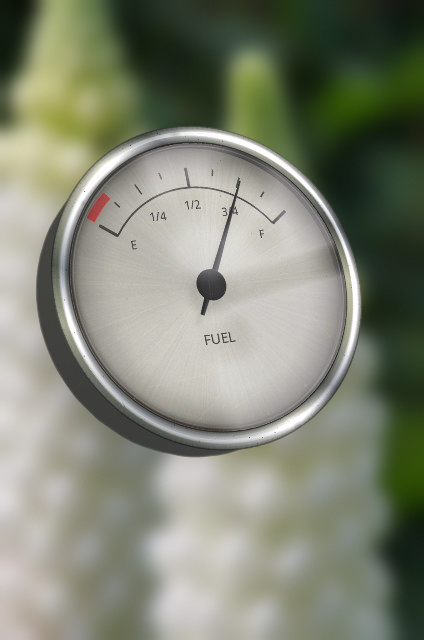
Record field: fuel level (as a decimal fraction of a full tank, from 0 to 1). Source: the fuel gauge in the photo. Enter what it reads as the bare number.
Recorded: 0.75
